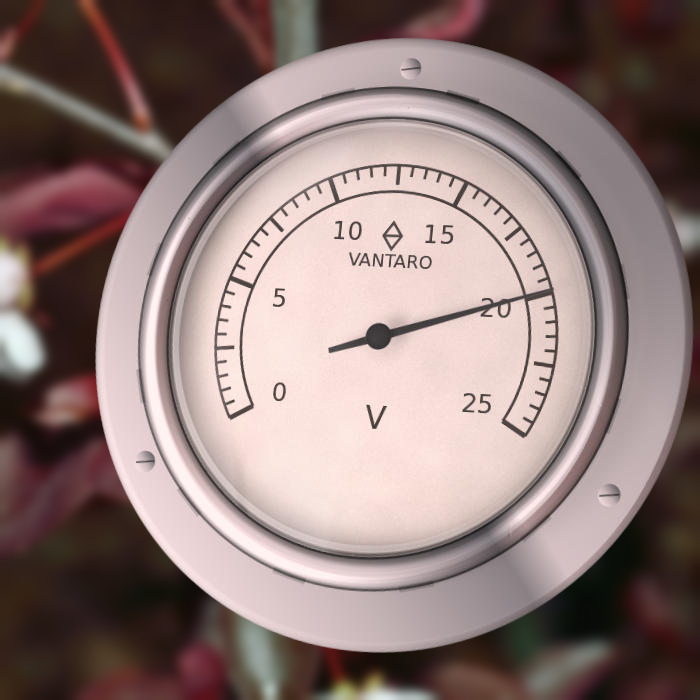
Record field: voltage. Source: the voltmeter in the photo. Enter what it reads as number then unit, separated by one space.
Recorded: 20 V
